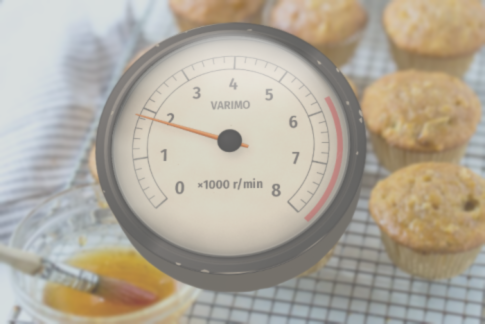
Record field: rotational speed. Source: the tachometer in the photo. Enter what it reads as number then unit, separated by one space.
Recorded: 1800 rpm
